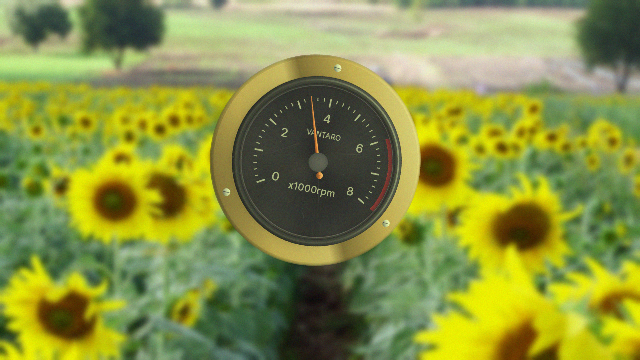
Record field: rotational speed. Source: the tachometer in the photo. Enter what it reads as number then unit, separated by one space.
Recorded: 3400 rpm
